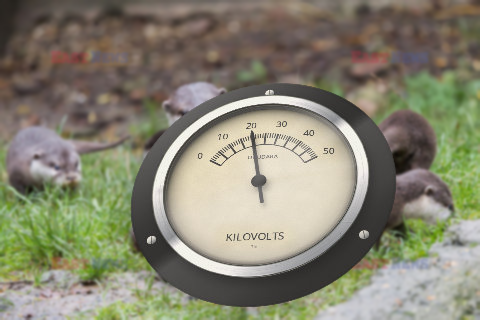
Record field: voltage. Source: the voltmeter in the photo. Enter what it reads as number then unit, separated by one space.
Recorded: 20 kV
